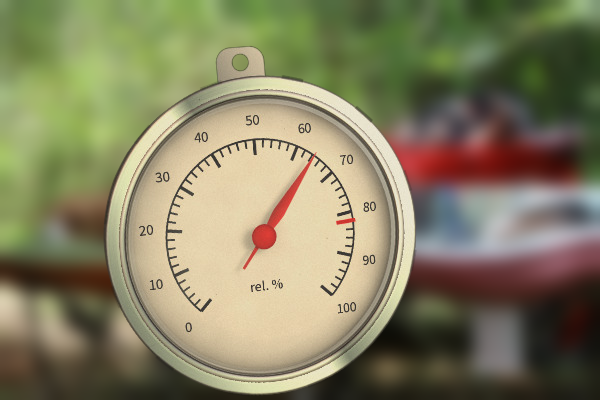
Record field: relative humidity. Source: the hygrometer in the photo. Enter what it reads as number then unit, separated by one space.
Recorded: 64 %
